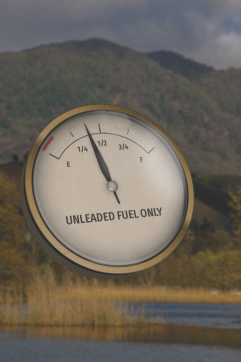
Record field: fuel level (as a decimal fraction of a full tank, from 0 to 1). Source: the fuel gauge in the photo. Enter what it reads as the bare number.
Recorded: 0.375
